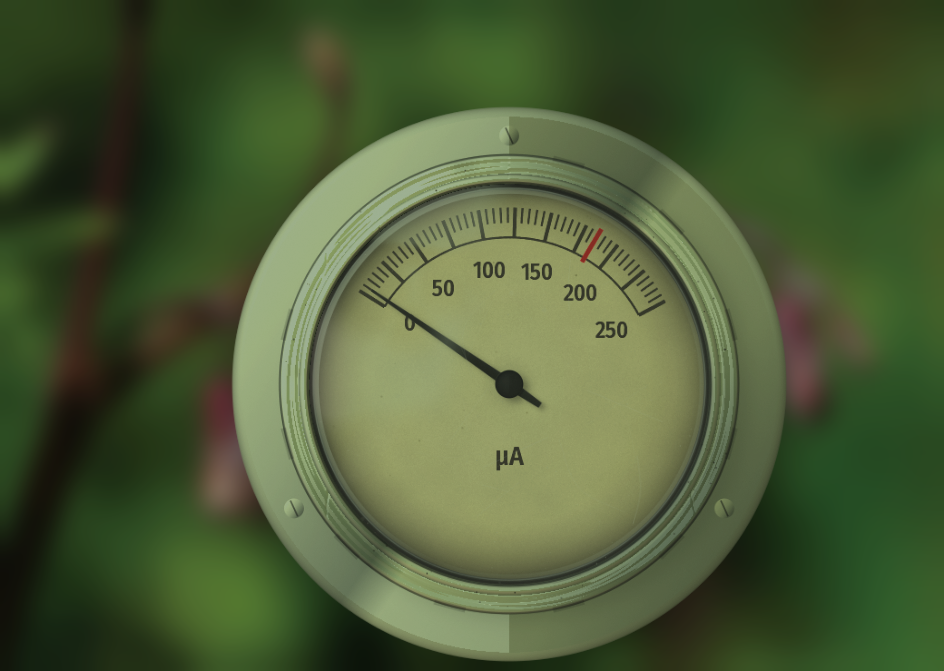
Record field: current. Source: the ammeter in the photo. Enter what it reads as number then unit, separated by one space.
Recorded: 5 µA
